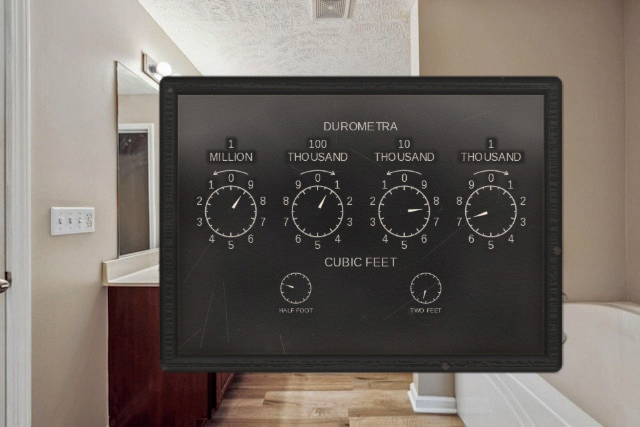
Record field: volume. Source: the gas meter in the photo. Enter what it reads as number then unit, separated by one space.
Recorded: 907700 ft³
